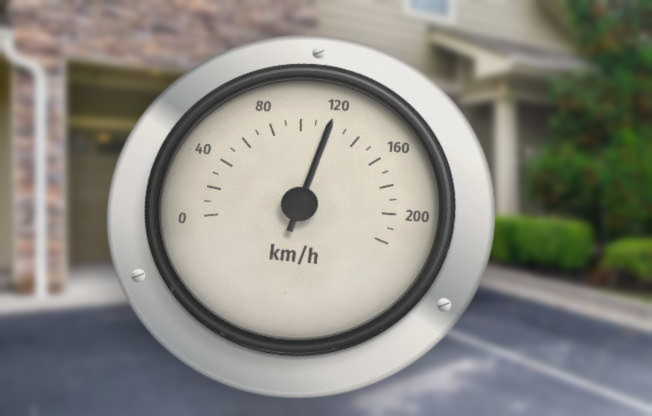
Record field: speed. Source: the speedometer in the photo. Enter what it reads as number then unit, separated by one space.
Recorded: 120 km/h
